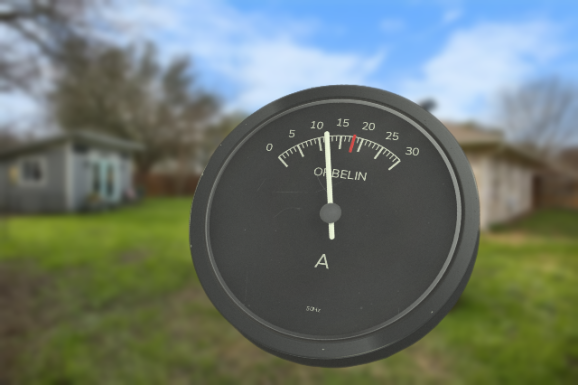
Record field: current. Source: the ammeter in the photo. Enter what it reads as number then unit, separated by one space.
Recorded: 12 A
